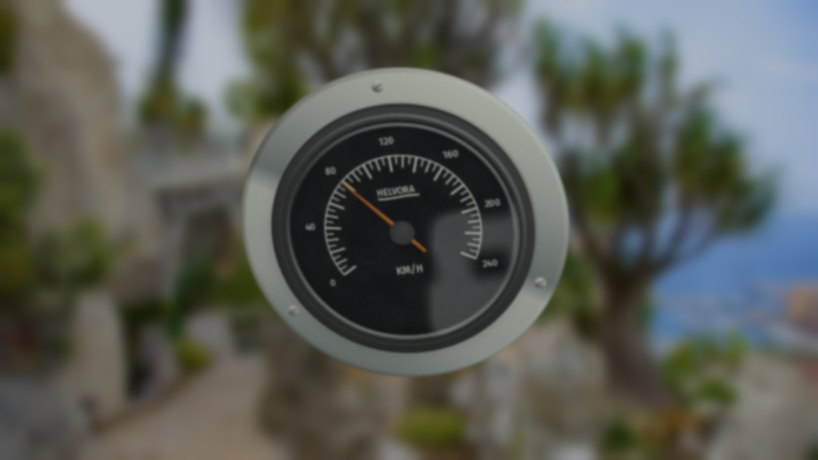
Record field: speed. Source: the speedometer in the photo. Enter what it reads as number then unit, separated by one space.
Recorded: 80 km/h
